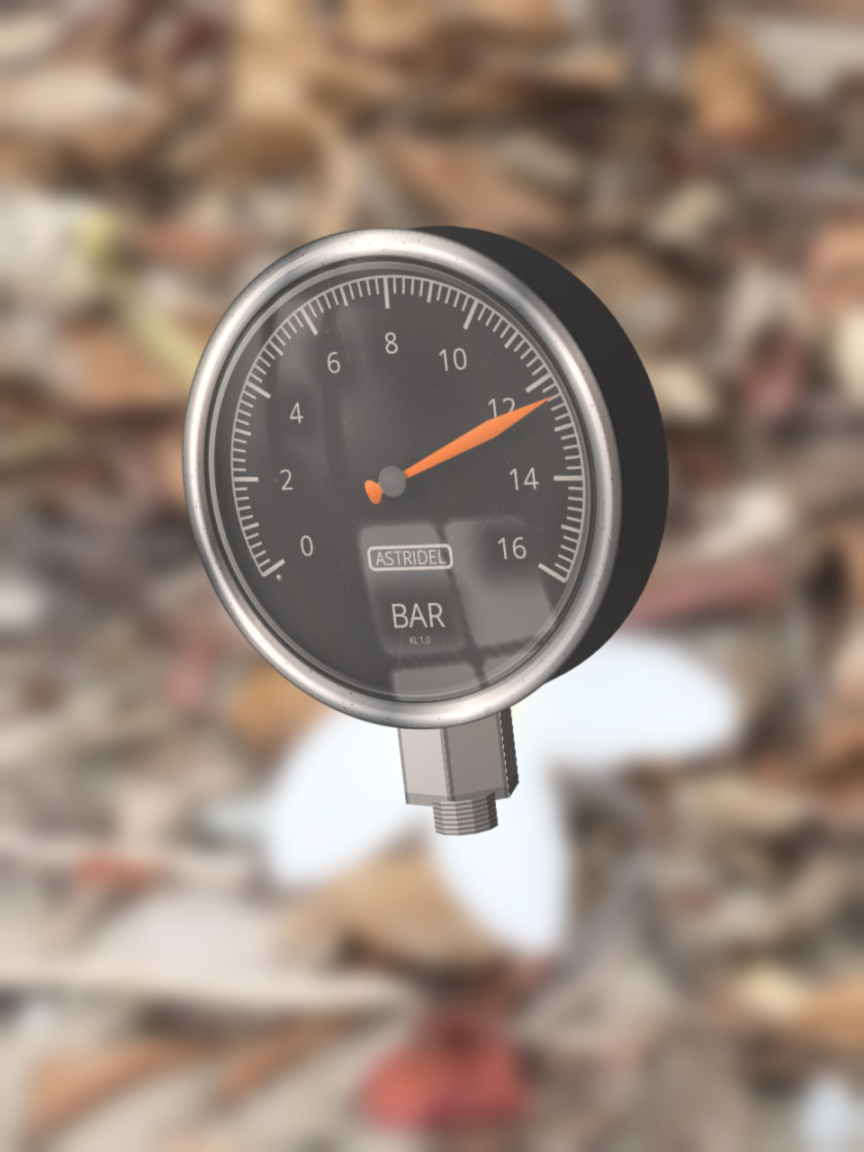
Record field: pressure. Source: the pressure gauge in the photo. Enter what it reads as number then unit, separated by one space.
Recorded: 12.4 bar
